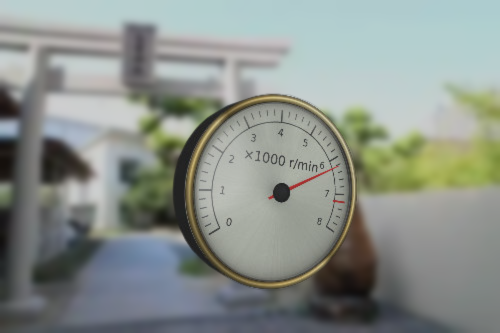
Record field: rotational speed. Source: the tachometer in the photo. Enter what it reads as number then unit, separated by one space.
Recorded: 6200 rpm
